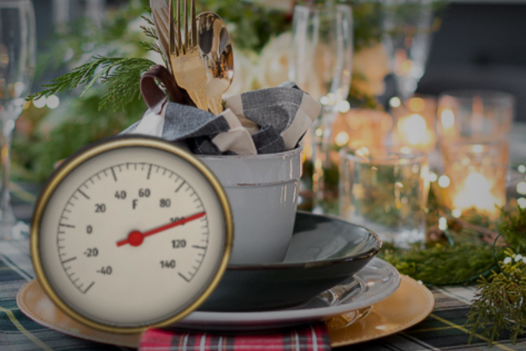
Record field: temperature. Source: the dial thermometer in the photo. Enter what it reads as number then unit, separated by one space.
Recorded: 100 °F
